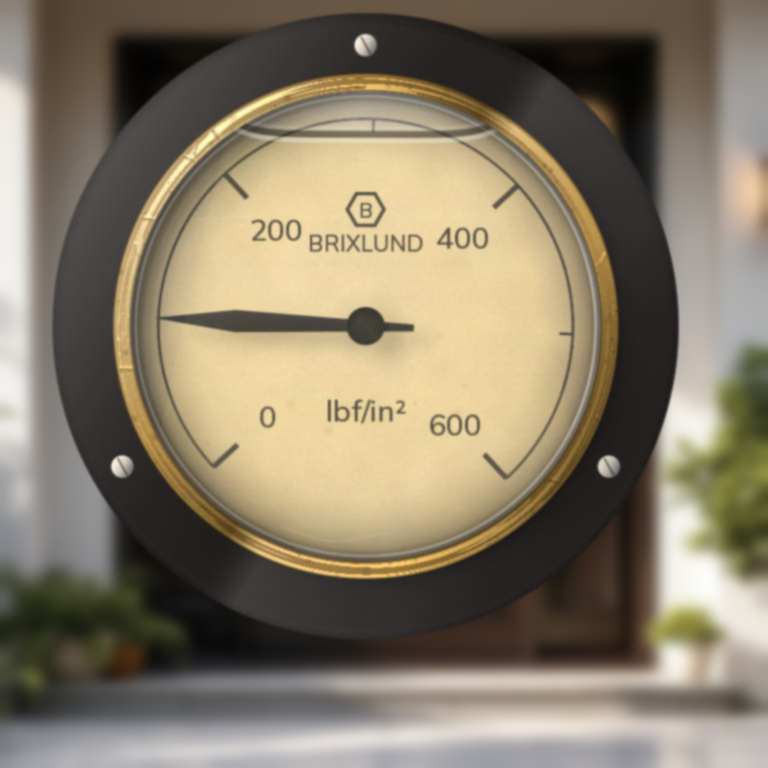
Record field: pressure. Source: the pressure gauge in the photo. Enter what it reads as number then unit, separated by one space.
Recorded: 100 psi
